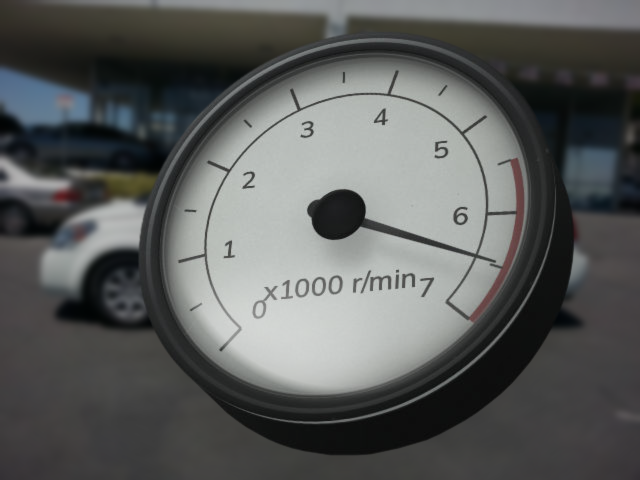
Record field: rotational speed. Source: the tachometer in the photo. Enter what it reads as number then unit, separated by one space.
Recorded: 6500 rpm
